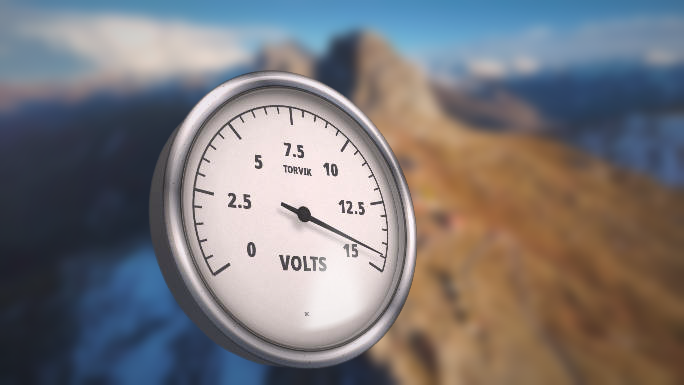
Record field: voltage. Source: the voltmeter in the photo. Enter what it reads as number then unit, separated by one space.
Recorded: 14.5 V
